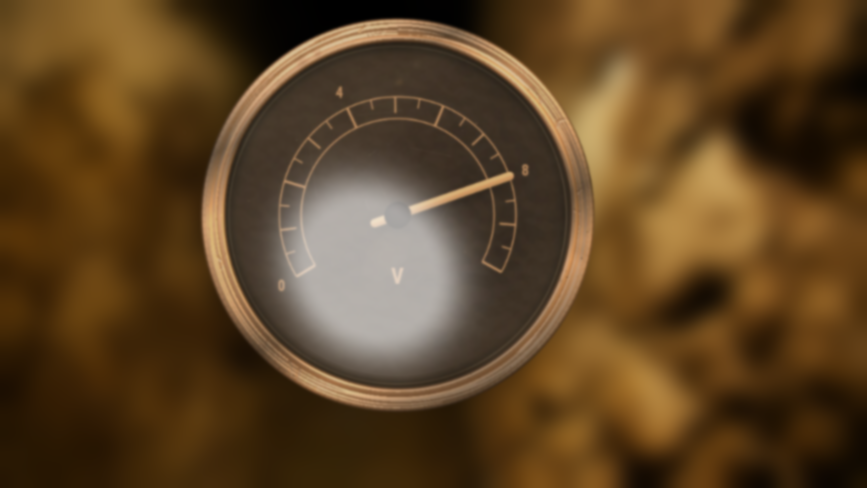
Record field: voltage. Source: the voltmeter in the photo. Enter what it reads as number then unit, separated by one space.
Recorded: 8 V
